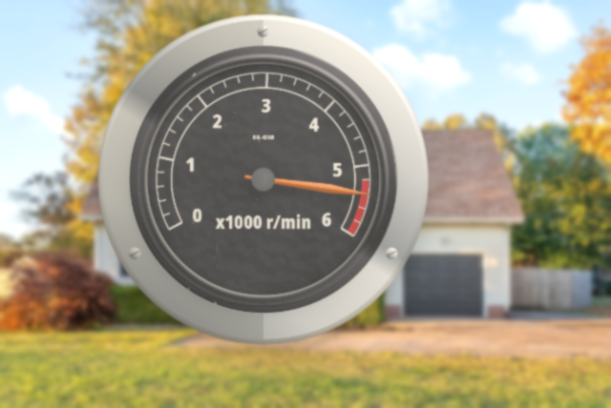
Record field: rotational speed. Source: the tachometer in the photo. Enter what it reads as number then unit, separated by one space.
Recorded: 5400 rpm
